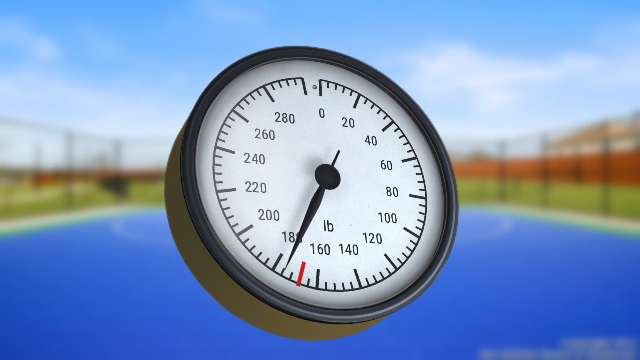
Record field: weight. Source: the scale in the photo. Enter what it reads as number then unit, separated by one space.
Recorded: 176 lb
